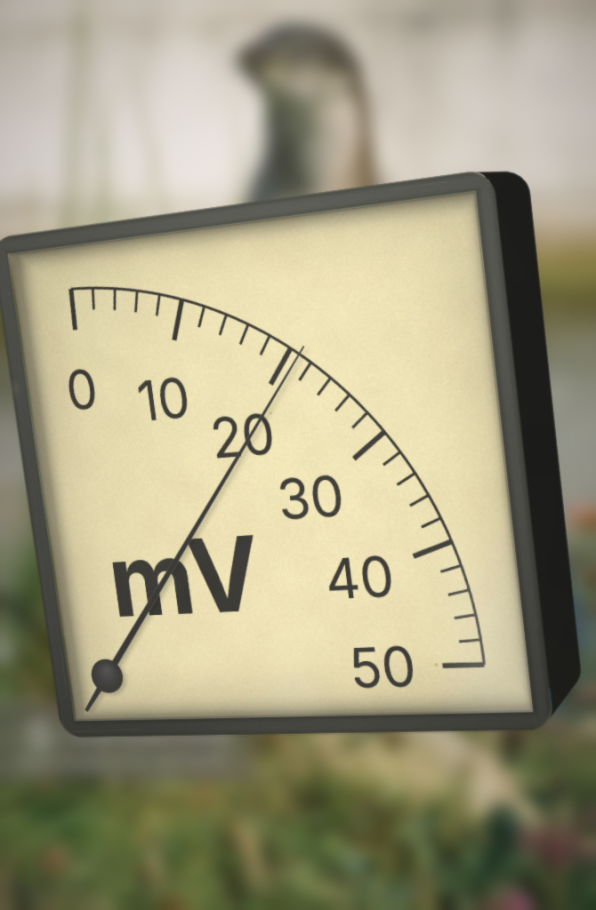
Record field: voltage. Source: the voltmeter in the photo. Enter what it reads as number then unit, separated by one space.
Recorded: 21 mV
